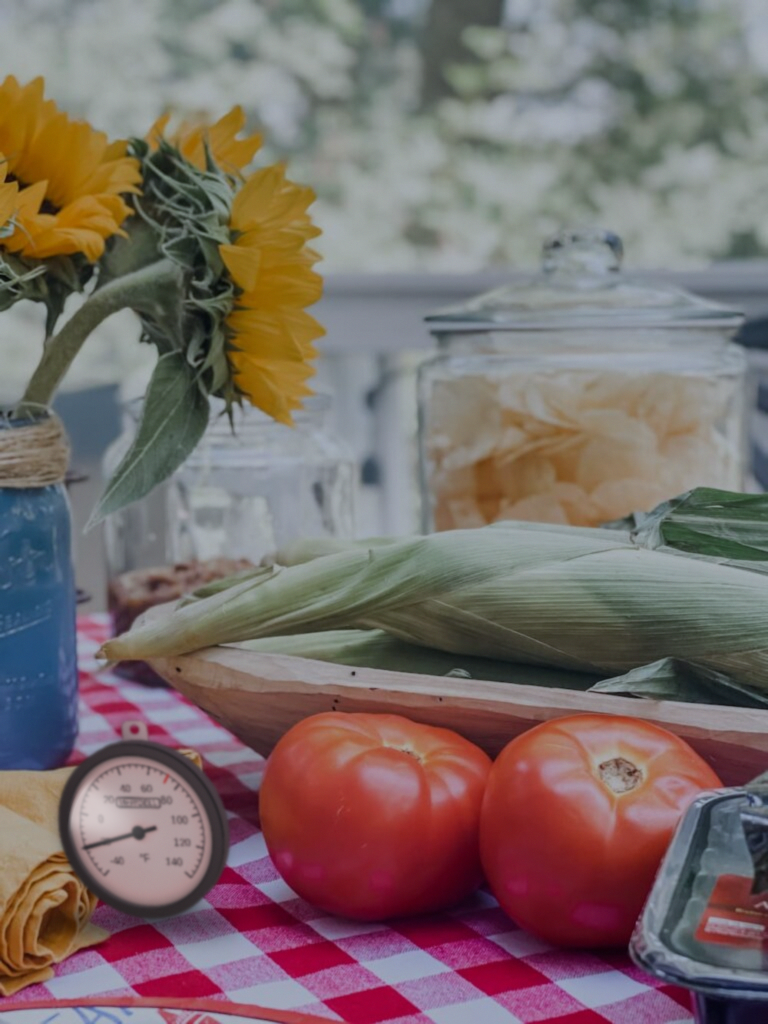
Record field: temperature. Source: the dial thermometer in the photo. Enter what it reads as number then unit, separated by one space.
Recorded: -20 °F
